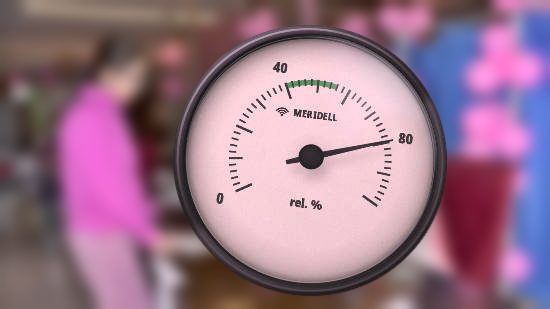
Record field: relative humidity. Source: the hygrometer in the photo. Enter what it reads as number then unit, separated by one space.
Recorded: 80 %
